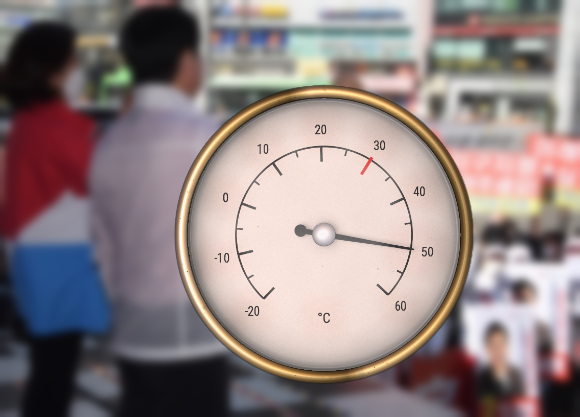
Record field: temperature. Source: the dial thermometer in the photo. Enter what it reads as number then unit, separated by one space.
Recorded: 50 °C
